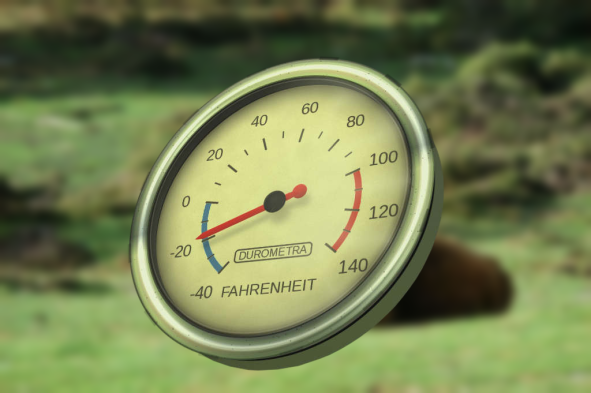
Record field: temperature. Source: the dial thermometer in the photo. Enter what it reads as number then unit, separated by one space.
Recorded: -20 °F
